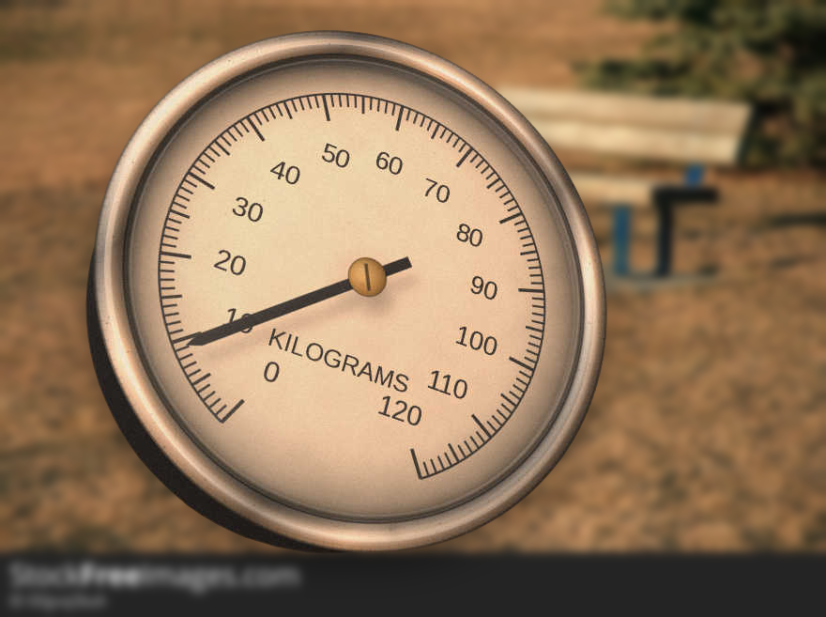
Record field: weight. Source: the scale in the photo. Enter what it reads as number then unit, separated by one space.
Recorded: 9 kg
